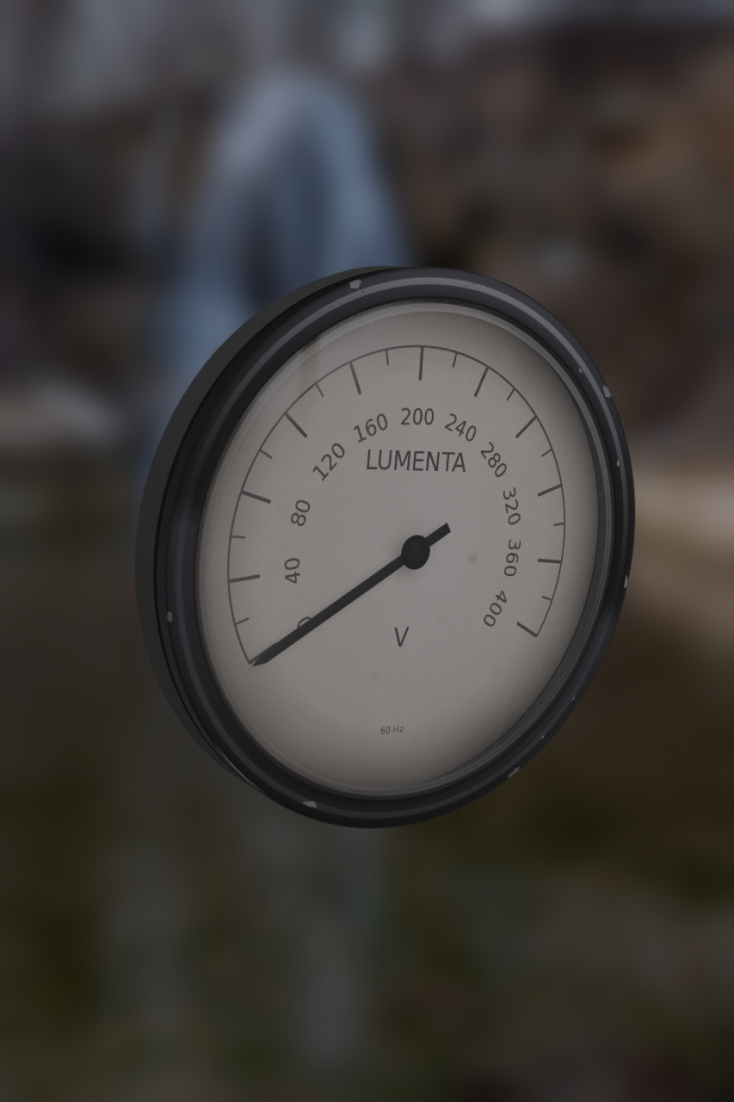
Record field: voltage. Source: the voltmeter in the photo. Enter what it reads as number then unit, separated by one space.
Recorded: 0 V
